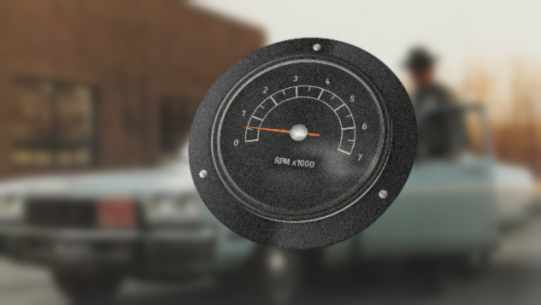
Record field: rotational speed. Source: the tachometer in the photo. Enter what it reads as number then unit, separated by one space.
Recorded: 500 rpm
